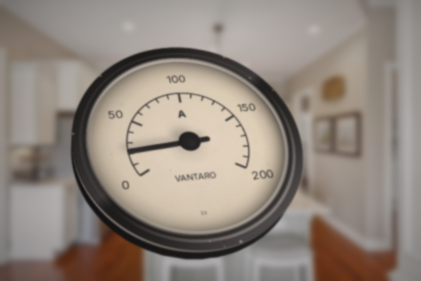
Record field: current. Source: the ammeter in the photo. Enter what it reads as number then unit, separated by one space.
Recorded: 20 A
